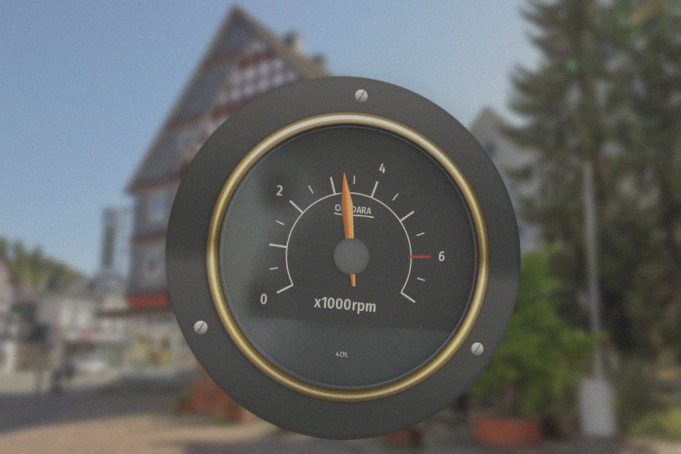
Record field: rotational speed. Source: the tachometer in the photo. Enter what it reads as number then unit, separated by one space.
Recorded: 3250 rpm
